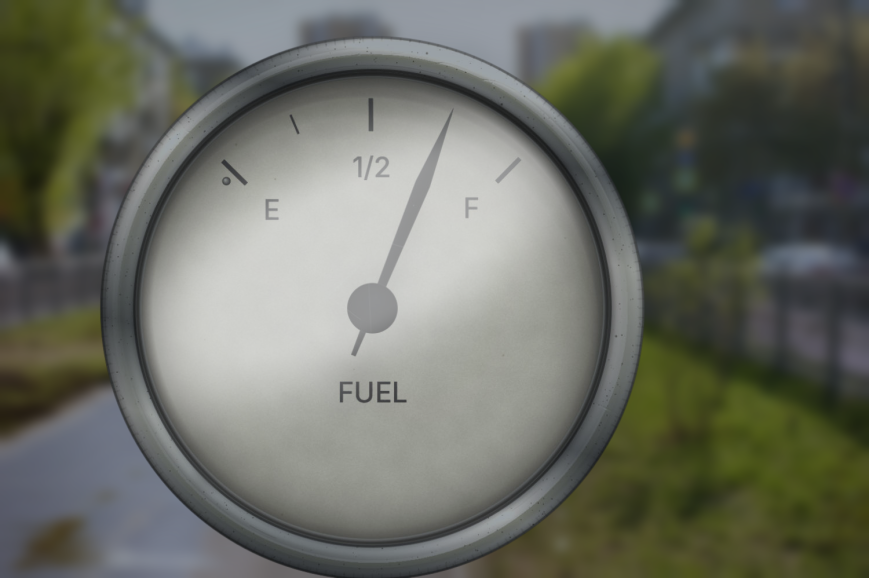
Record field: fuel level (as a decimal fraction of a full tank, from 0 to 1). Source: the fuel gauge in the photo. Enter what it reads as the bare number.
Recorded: 0.75
